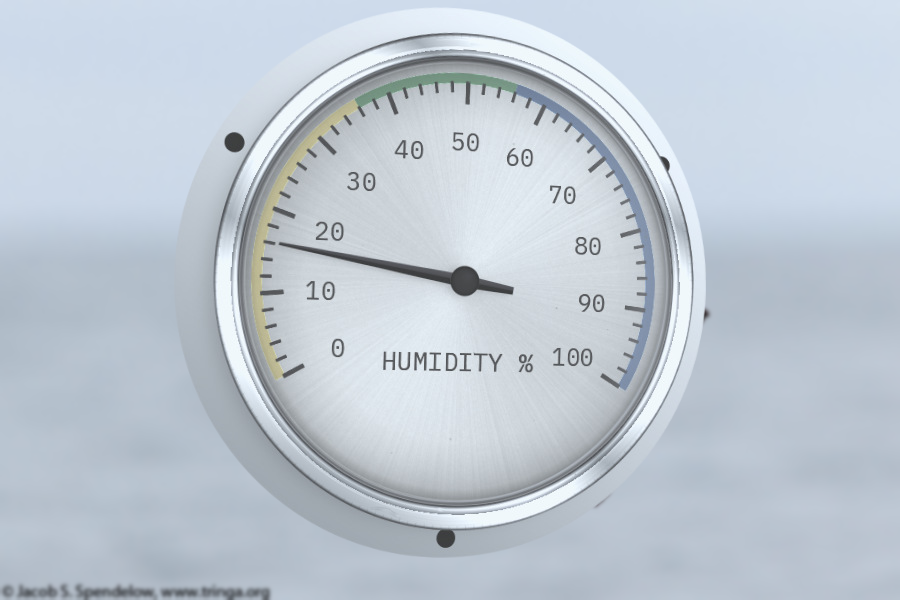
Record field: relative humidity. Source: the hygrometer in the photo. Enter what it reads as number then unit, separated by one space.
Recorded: 16 %
